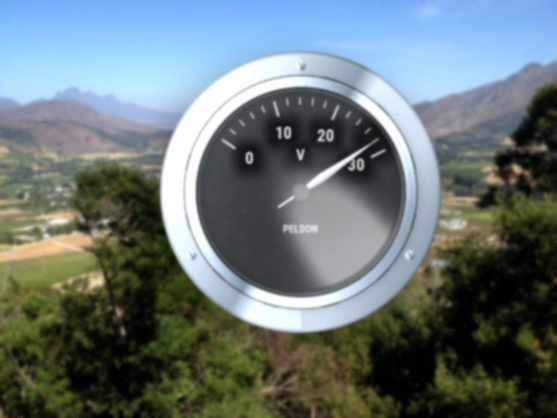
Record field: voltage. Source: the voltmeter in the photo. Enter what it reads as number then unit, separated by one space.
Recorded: 28 V
